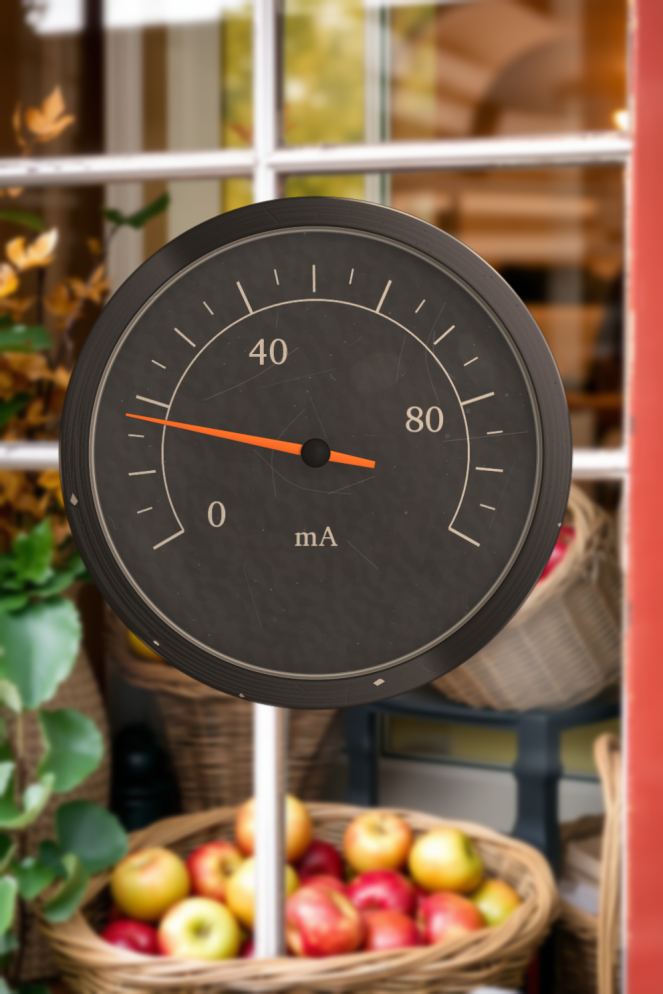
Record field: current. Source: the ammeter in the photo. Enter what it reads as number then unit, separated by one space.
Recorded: 17.5 mA
